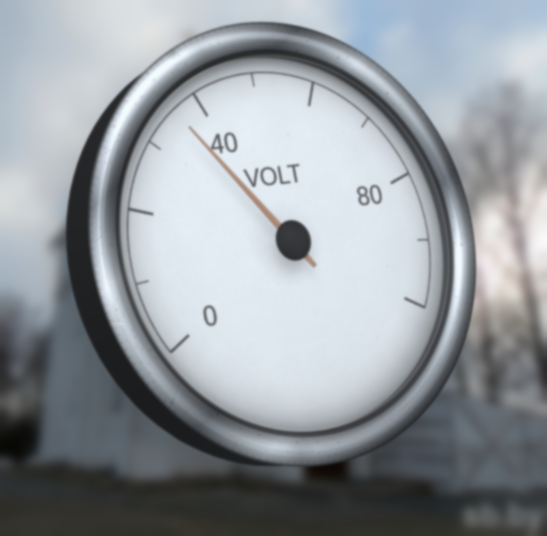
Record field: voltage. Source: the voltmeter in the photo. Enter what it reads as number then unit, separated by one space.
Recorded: 35 V
